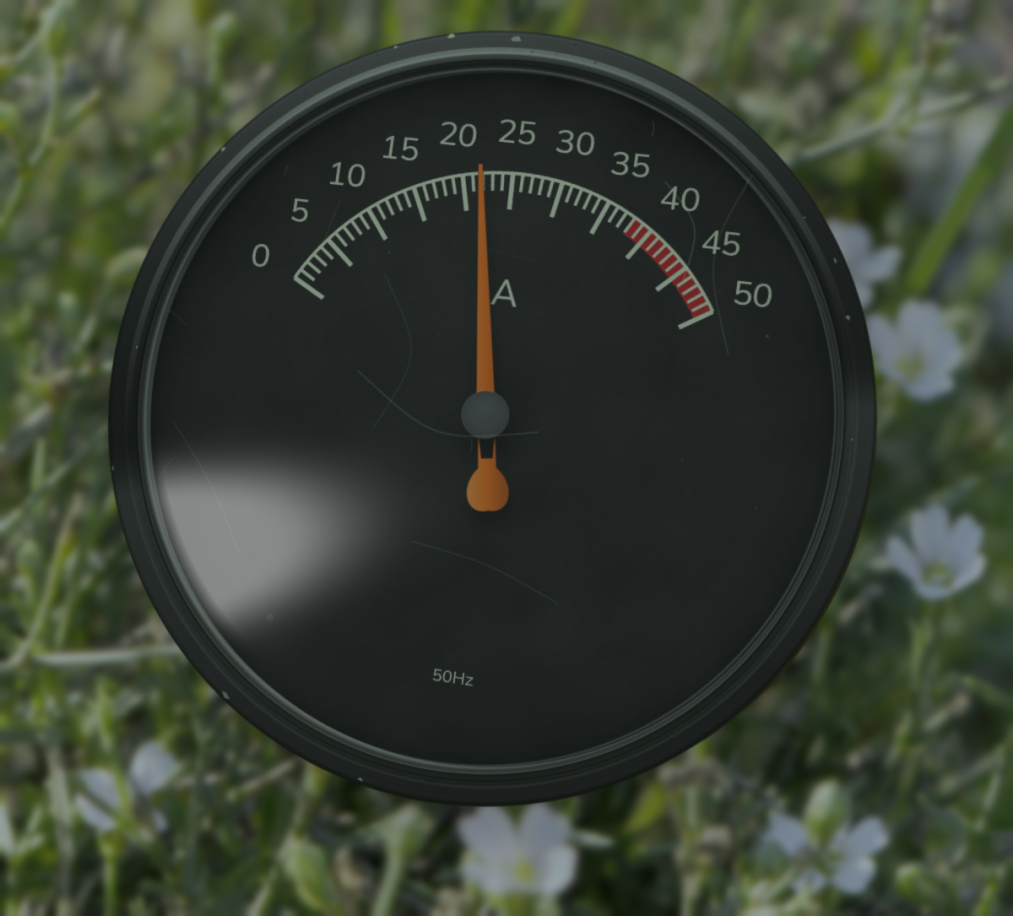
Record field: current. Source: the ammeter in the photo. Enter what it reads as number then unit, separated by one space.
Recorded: 22 A
